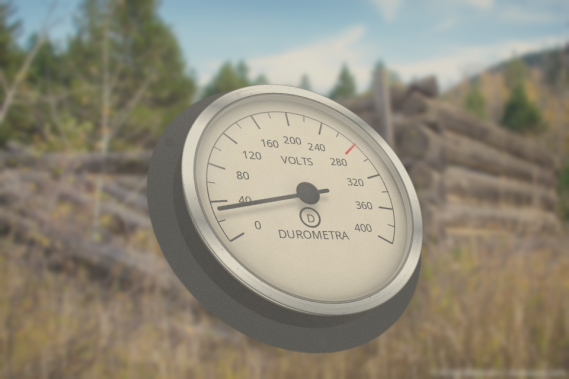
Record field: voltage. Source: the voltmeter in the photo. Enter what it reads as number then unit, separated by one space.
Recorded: 30 V
